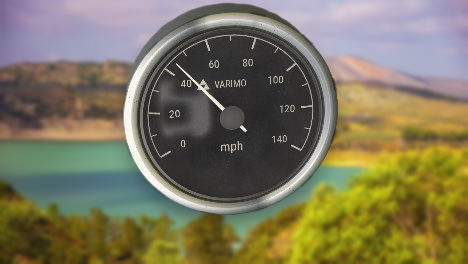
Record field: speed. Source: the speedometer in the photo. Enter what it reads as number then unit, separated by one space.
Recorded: 45 mph
